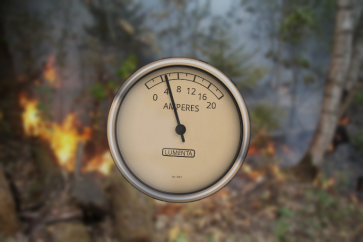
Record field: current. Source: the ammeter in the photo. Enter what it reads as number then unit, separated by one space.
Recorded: 5 A
